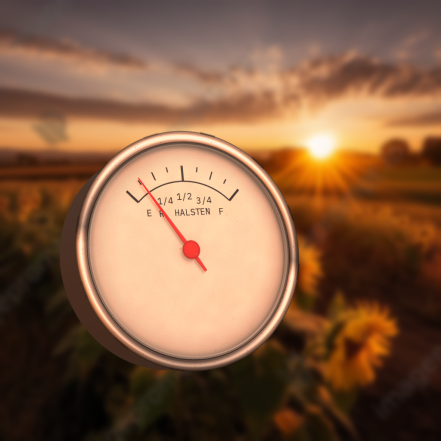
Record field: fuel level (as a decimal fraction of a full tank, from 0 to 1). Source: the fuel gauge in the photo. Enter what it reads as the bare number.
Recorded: 0.125
